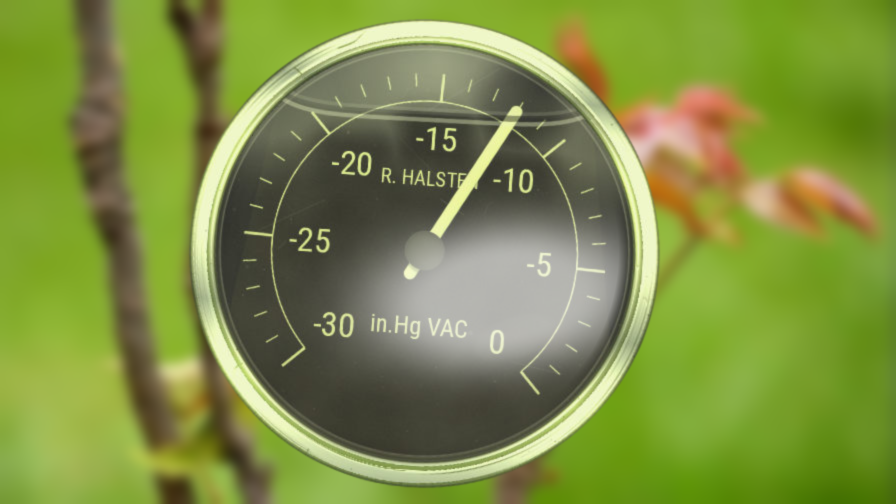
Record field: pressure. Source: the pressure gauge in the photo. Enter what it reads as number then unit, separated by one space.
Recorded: -12 inHg
